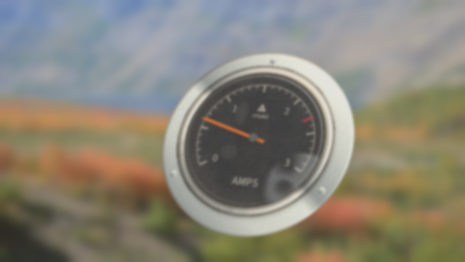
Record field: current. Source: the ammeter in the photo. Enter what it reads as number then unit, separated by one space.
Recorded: 0.6 A
